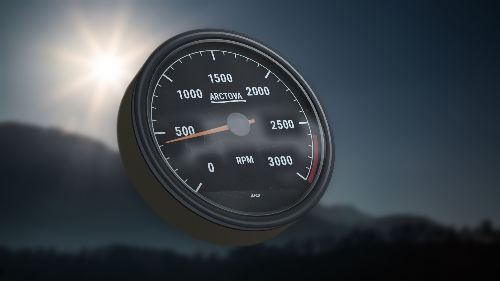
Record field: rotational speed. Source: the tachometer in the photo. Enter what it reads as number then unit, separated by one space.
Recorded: 400 rpm
